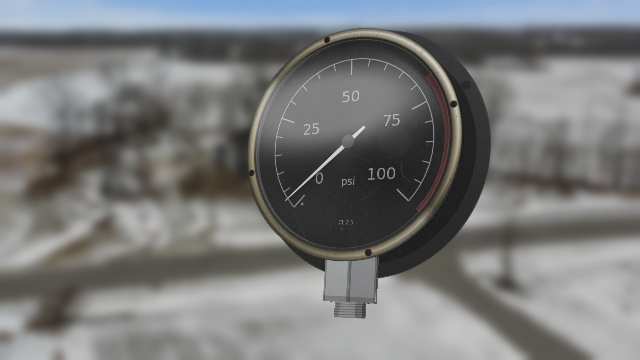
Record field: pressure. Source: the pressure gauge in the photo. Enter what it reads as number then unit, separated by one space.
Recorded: 2.5 psi
